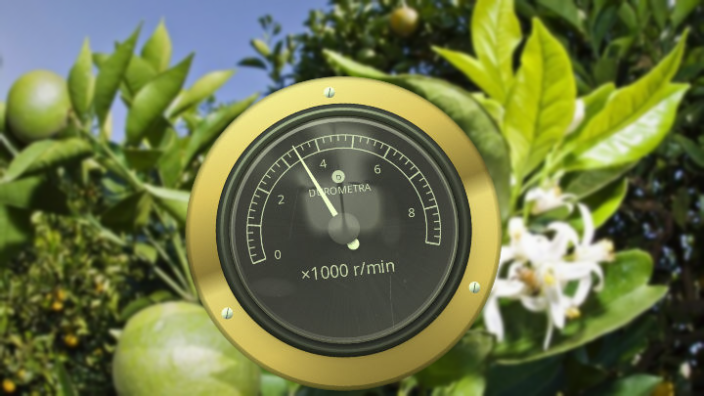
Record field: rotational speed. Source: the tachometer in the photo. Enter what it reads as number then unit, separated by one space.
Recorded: 3400 rpm
